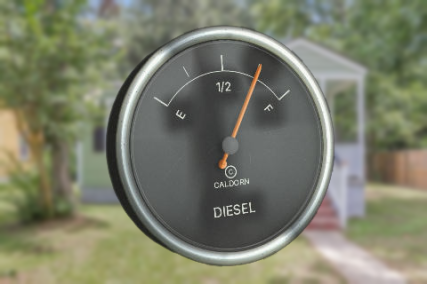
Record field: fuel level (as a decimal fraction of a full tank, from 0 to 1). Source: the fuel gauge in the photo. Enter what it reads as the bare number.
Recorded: 0.75
